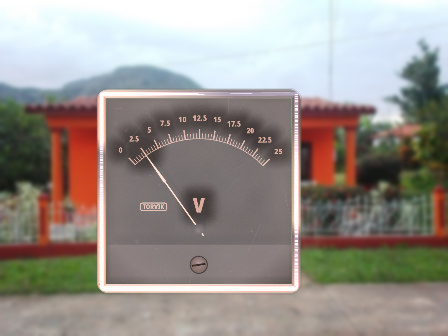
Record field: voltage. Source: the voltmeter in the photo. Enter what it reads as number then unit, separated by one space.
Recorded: 2.5 V
